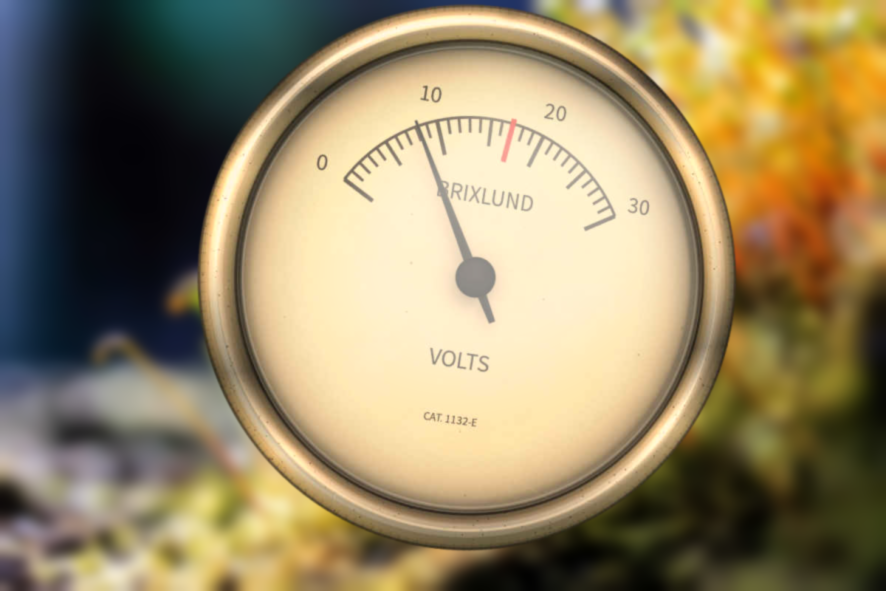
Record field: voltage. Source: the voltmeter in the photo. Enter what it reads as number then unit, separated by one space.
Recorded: 8 V
